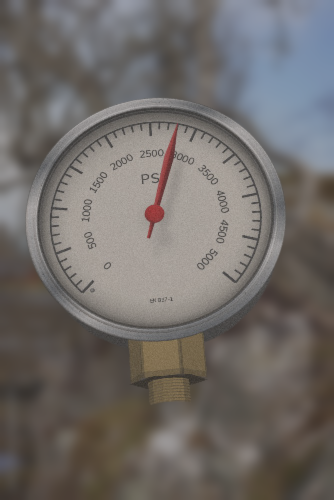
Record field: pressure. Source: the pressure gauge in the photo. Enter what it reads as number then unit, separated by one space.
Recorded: 2800 psi
